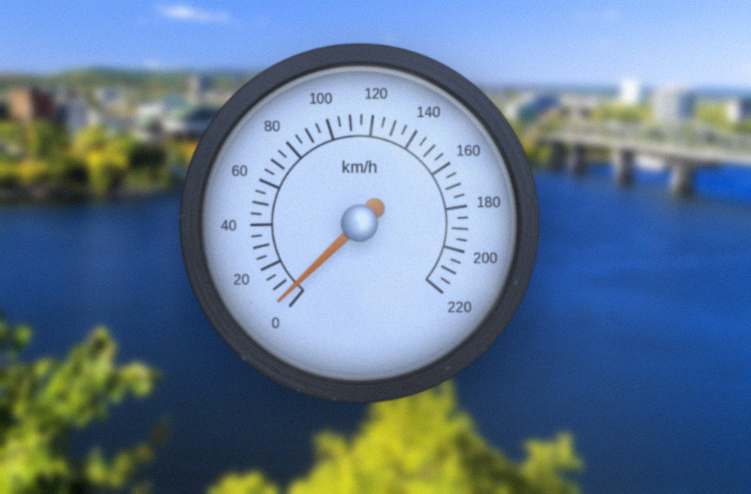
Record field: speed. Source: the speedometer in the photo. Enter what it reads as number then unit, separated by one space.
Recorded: 5 km/h
